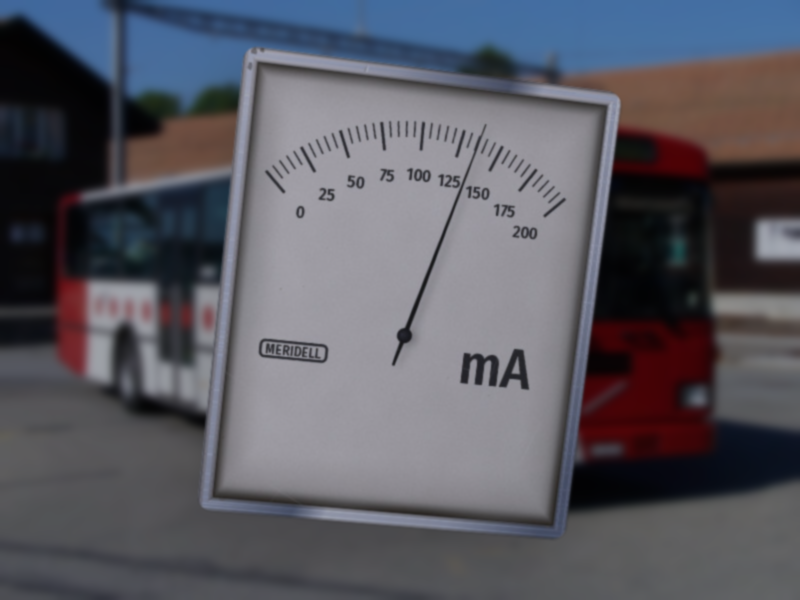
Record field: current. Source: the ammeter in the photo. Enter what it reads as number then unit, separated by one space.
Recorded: 135 mA
